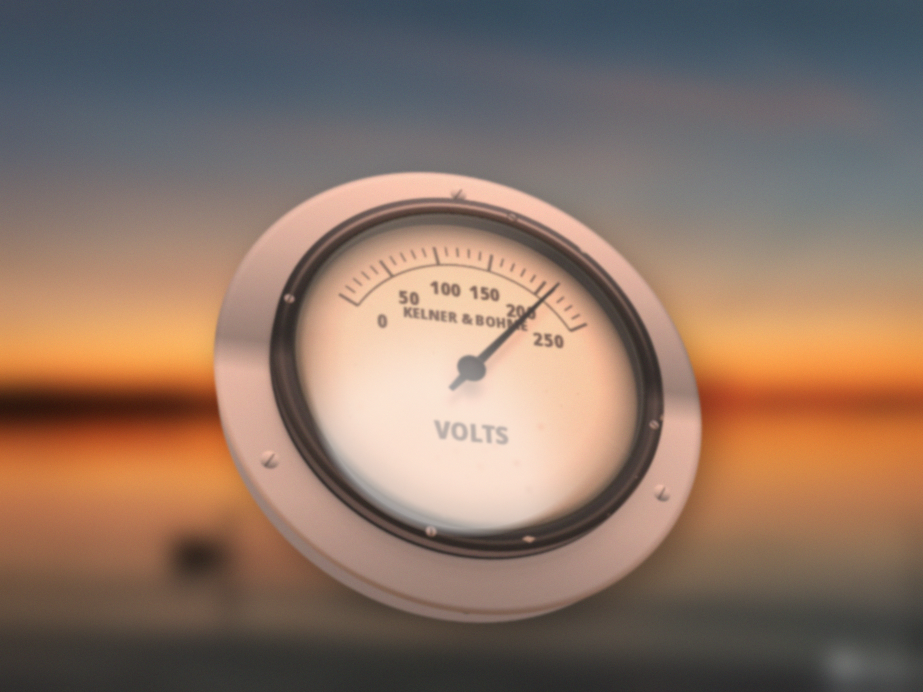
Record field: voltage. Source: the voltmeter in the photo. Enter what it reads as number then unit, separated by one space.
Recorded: 210 V
